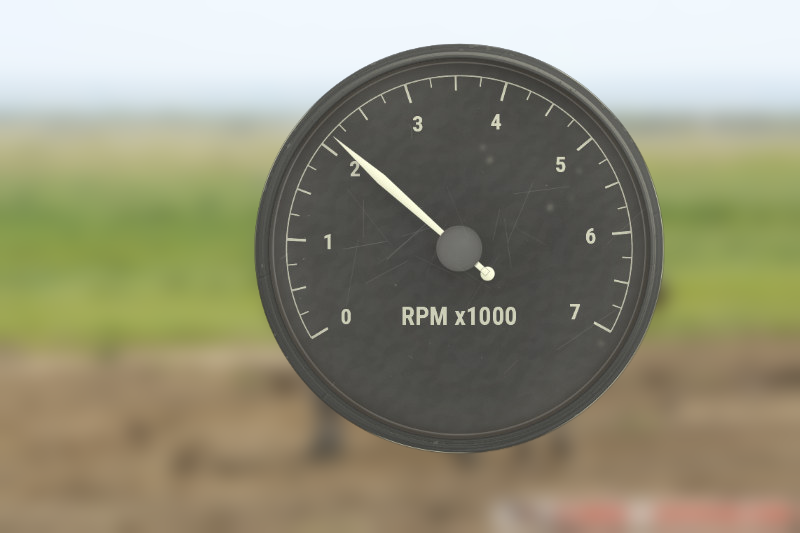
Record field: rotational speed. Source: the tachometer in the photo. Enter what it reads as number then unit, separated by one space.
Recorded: 2125 rpm
